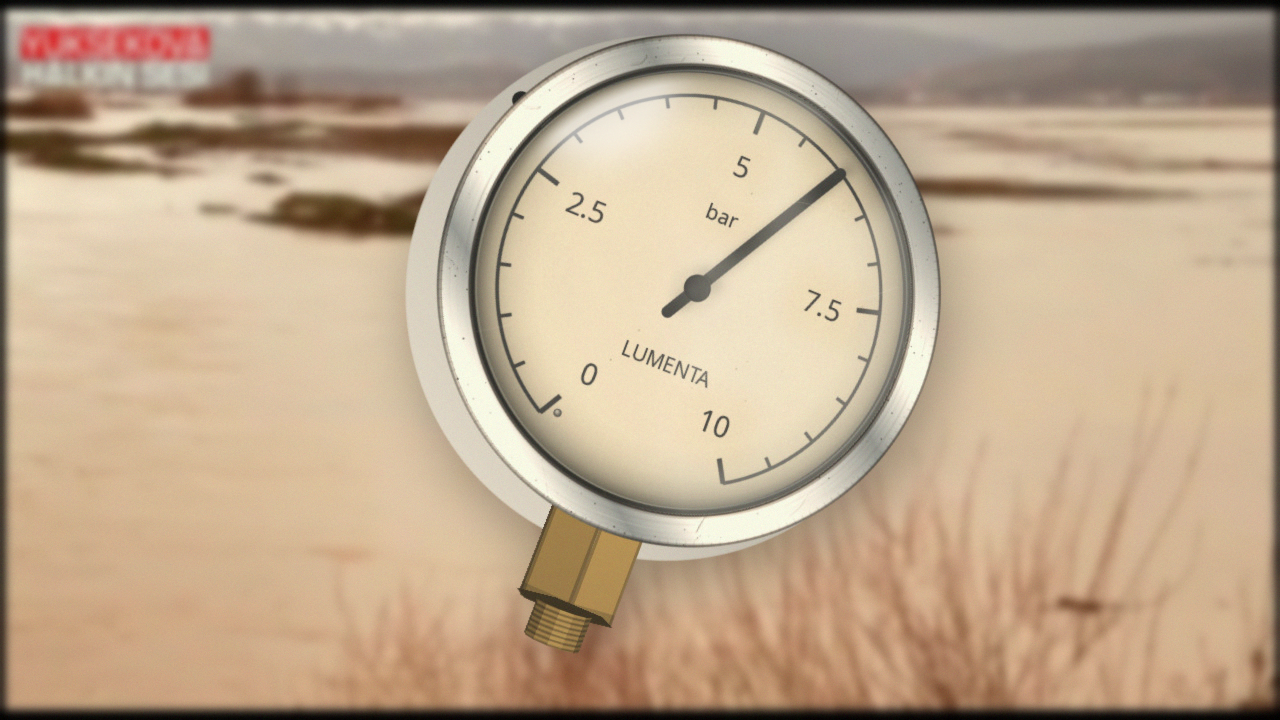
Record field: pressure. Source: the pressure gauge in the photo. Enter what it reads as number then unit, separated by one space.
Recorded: 6 bar
